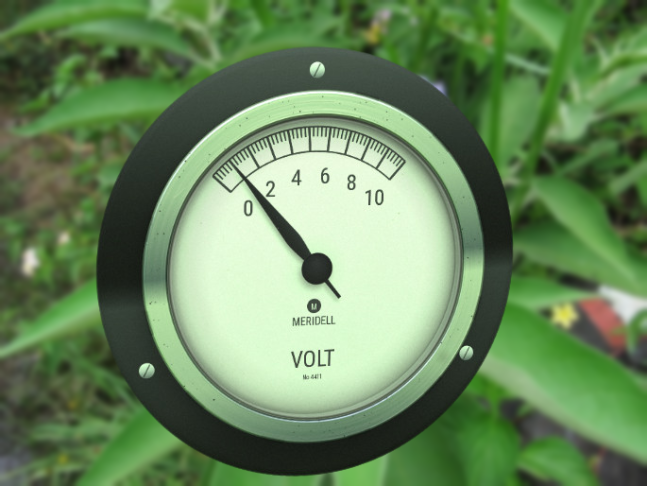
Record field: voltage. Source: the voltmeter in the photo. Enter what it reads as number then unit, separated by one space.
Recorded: 1 V
